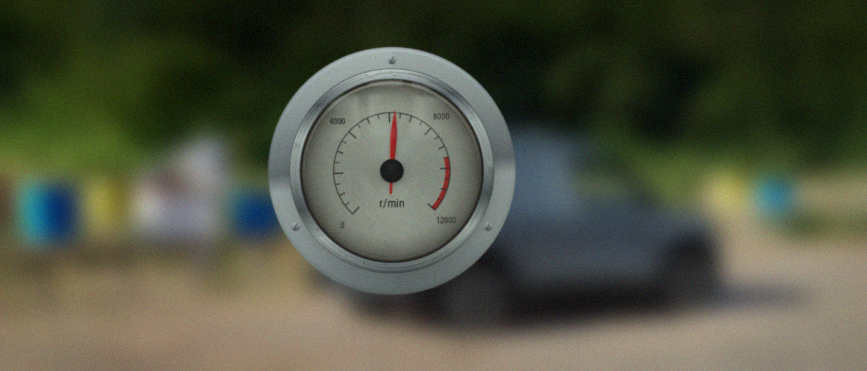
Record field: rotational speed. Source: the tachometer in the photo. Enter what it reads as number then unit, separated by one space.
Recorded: 6250 rpm
